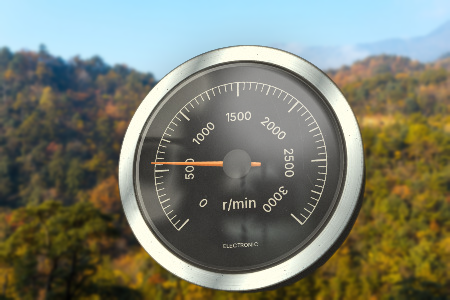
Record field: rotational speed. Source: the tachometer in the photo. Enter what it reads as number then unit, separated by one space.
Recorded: 550 rpm
